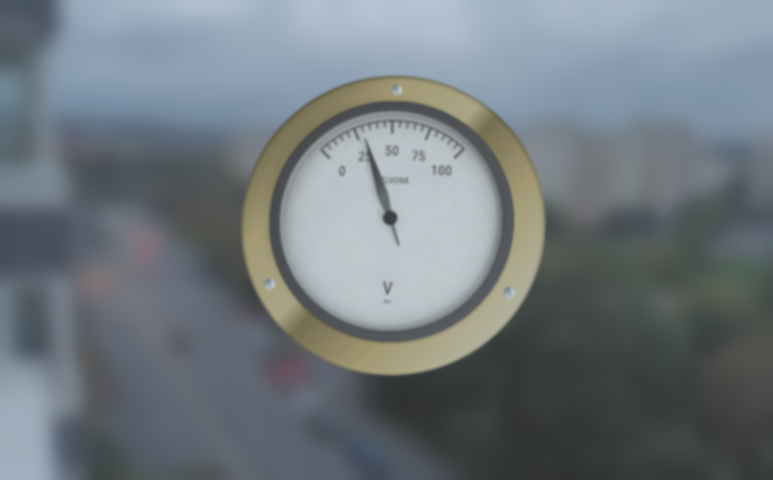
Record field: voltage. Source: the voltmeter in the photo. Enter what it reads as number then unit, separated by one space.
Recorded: 30 V
